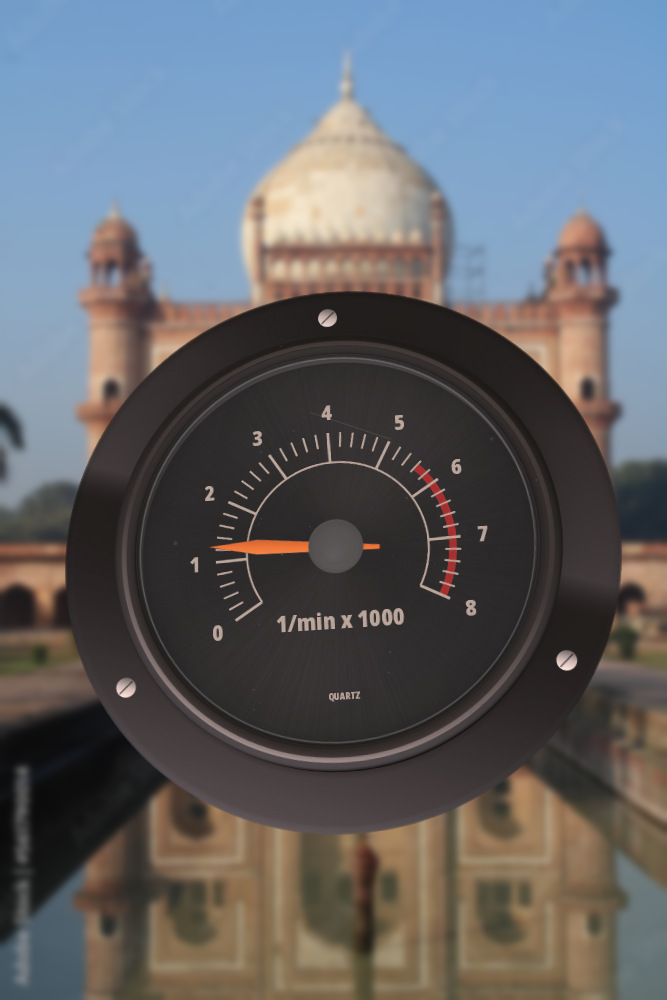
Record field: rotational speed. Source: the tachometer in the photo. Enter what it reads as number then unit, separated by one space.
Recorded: 1200 rpm
